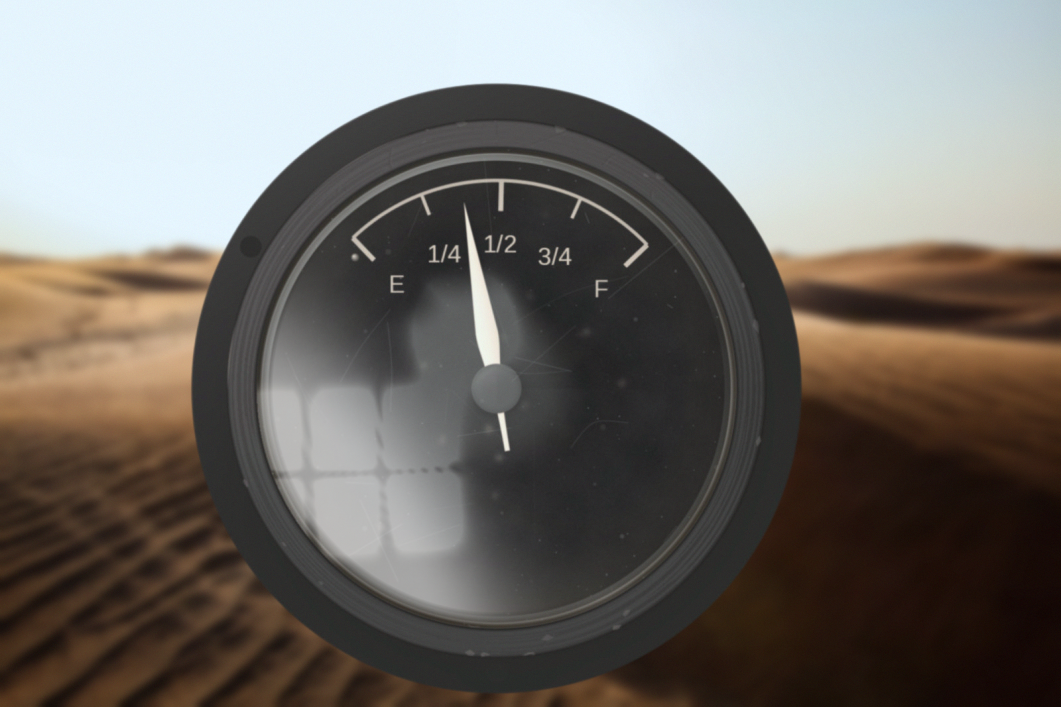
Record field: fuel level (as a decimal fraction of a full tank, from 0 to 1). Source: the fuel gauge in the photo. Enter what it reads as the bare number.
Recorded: 0.375
